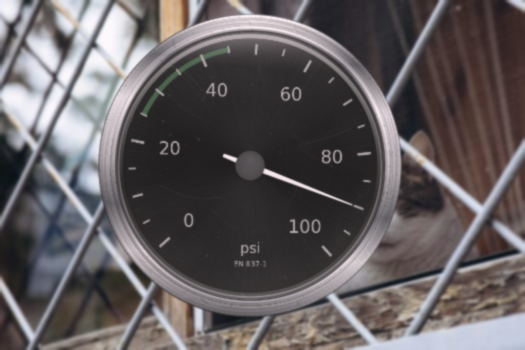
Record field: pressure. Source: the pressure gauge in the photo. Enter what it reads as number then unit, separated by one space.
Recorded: 90 psi
